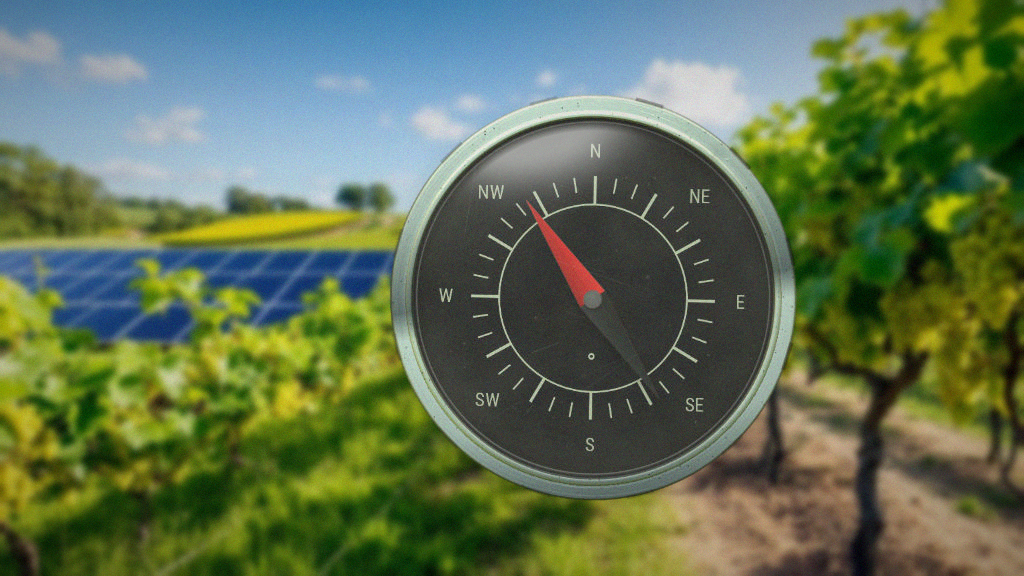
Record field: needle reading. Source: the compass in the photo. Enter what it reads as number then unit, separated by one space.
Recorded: 325 °
